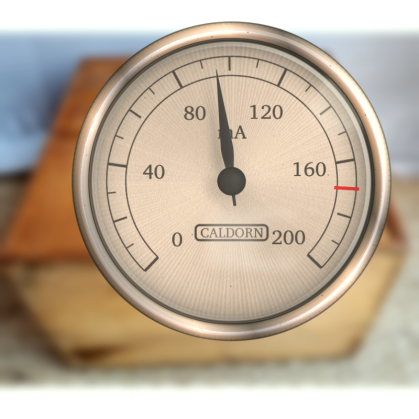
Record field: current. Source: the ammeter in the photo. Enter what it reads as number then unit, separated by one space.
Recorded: 95 mA
